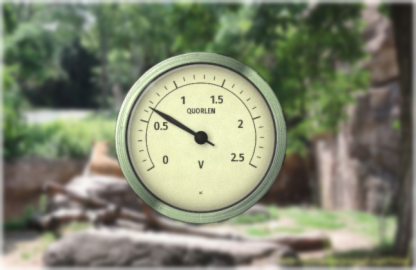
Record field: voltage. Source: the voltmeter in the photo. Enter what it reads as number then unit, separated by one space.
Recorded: 0.65 V
